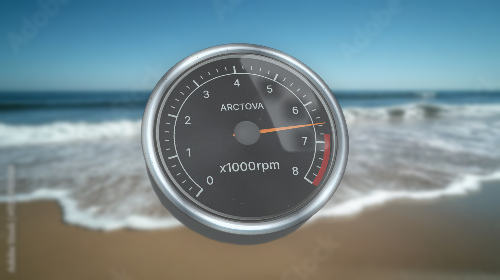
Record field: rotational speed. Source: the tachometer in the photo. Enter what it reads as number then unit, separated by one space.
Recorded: 6600 rpm
